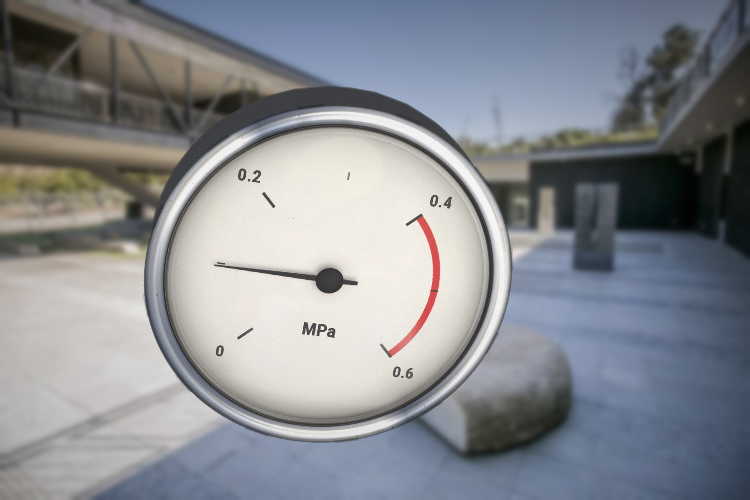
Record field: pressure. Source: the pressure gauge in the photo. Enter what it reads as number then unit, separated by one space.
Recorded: 0.1 MPa
